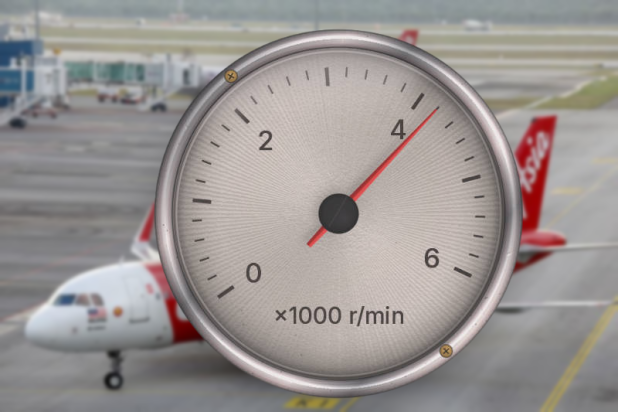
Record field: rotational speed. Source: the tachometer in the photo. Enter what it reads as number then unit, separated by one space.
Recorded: 4200 rpm
